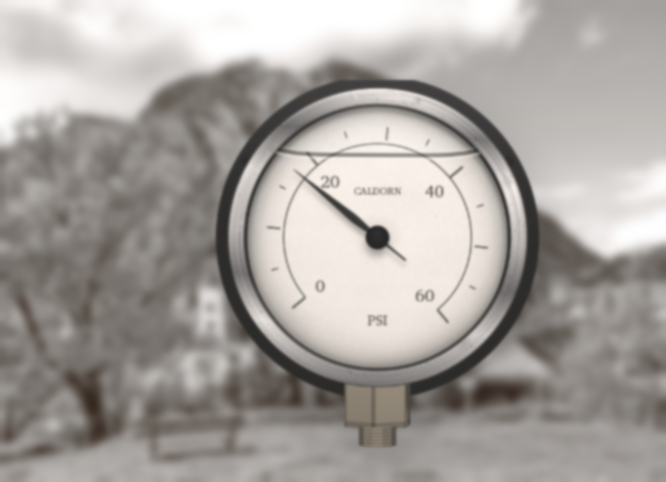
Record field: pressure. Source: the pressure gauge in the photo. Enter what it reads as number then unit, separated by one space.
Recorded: 17.5 psi
